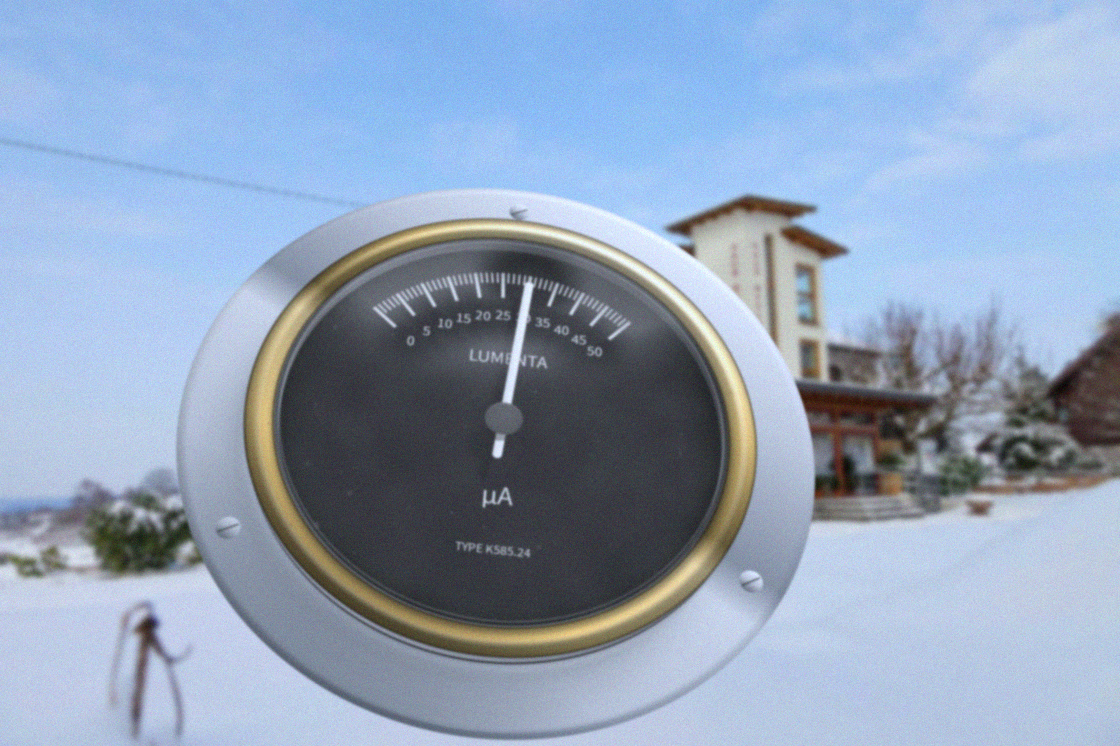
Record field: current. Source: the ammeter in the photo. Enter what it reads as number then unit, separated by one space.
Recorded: 30 µA
